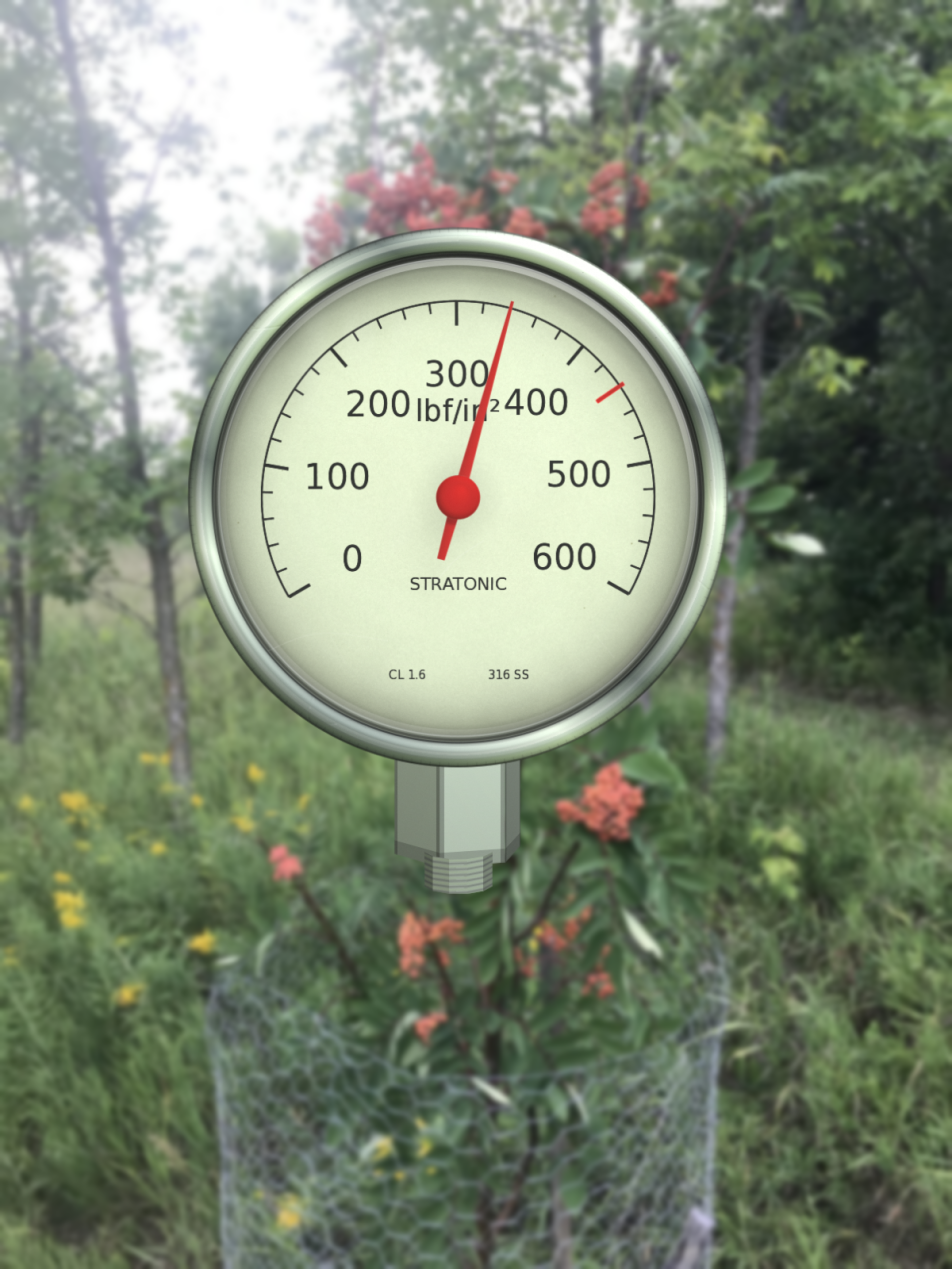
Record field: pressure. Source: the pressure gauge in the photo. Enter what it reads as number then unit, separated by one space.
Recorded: 340 psi
